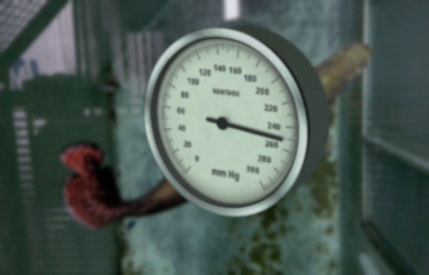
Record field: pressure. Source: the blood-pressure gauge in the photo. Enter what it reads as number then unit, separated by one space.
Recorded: 250 mmHg
